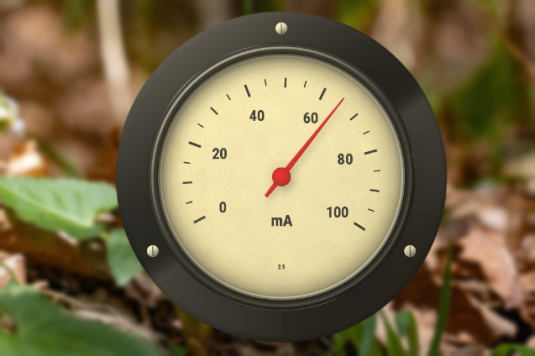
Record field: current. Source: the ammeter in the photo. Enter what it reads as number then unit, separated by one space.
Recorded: 65 mA
